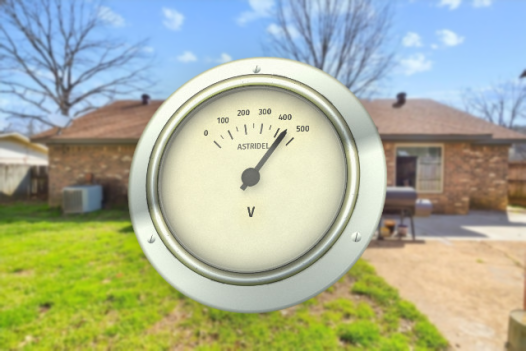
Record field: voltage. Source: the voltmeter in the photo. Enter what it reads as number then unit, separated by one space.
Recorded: 450 V
